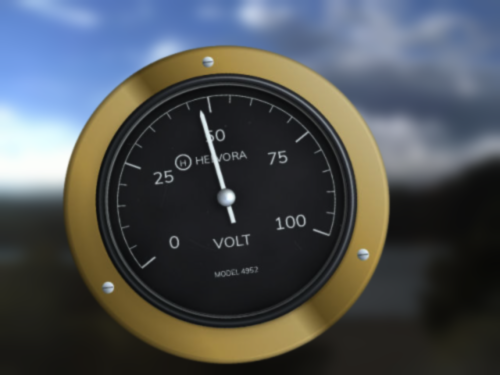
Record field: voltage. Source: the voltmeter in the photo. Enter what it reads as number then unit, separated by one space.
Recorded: 47.5 V
